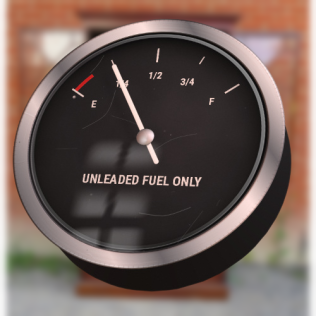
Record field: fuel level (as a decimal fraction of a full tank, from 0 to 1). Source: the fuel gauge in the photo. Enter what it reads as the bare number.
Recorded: 0.25
